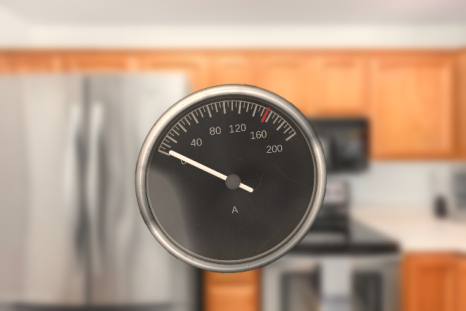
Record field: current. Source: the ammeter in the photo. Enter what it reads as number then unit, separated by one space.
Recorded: 5 A
